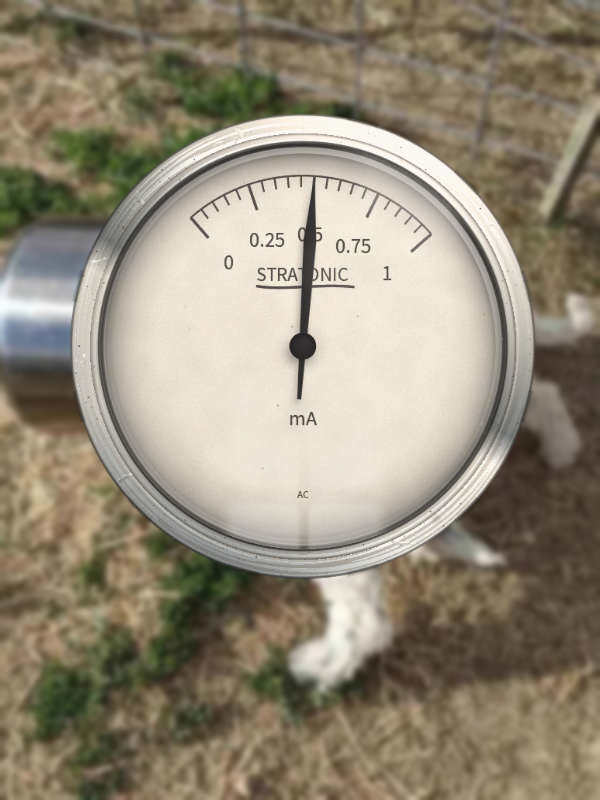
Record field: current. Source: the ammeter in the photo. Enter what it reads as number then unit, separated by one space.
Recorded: 0.5 mA
